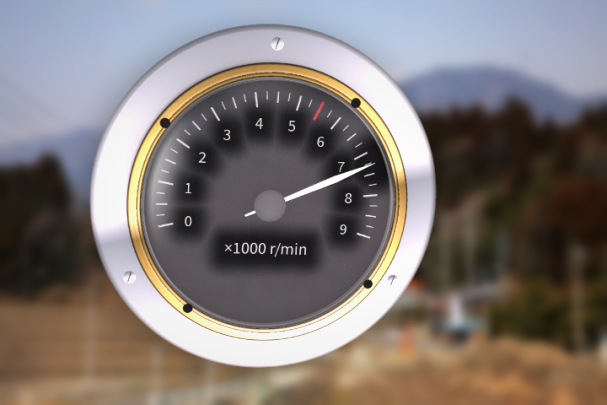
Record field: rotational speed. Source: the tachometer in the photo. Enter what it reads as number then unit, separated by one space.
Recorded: 7250 rpm
